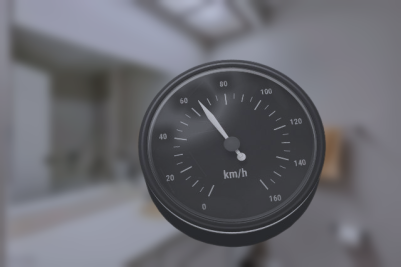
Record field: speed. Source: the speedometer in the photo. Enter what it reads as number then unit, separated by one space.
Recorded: 65 km/h
